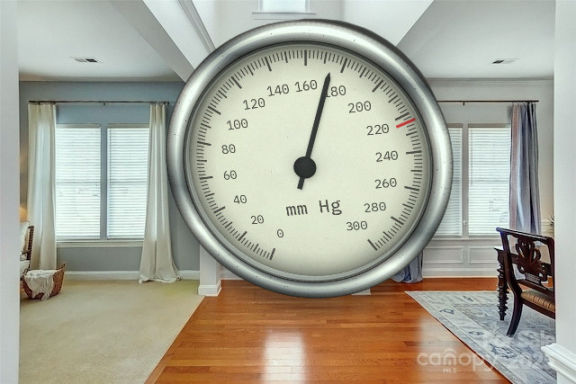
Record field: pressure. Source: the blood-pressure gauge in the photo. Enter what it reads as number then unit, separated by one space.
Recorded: 174 mmHg
